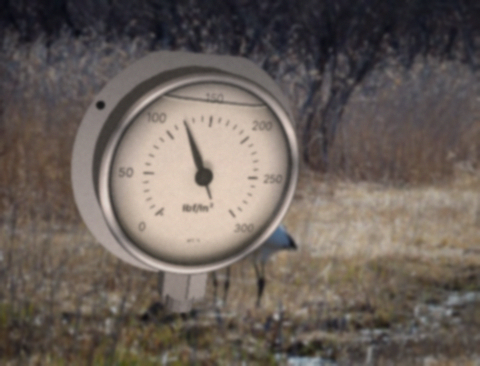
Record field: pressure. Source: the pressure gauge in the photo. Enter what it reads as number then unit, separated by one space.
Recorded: 120 psi
